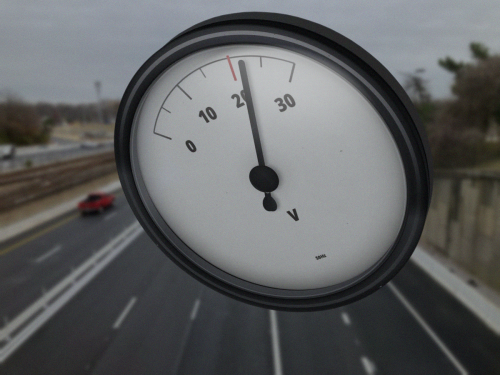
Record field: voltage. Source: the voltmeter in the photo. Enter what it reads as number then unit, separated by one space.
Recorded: 22.5 V
